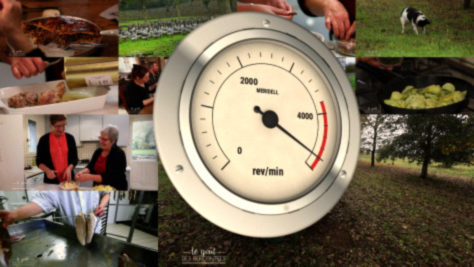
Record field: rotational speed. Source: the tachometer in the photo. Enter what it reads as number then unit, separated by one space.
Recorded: 4800 rpm
